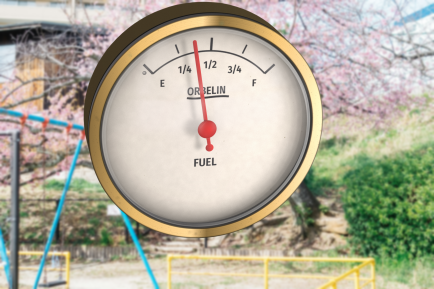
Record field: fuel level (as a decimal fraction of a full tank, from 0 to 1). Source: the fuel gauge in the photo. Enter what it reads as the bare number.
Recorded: 0.375
